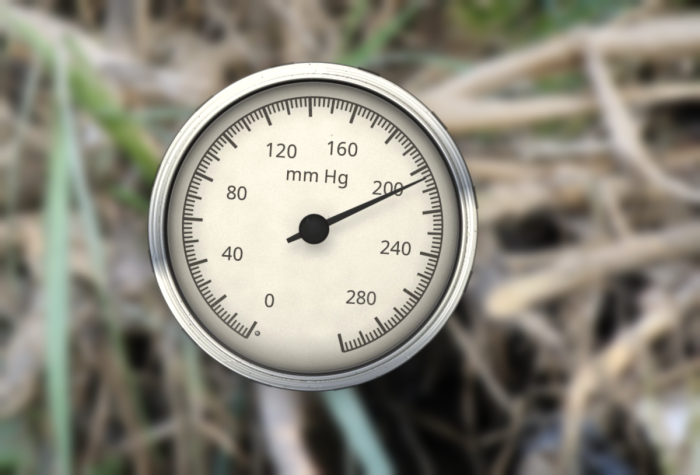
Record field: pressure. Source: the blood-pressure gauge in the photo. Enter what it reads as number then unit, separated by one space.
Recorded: 204 mmHg
